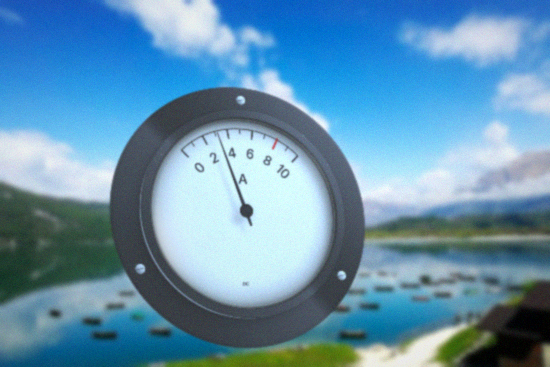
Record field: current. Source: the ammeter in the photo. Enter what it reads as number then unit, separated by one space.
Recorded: 3 A
